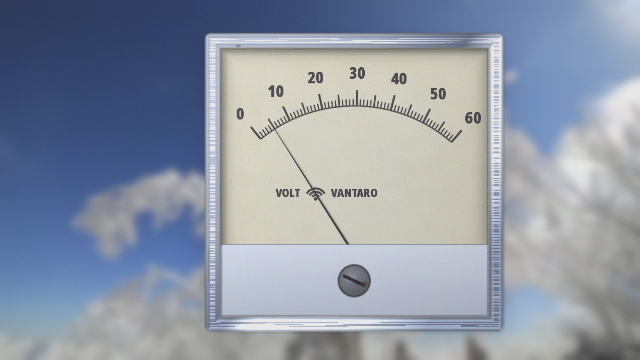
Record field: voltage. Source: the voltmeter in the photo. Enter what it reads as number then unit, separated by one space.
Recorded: 5 V
